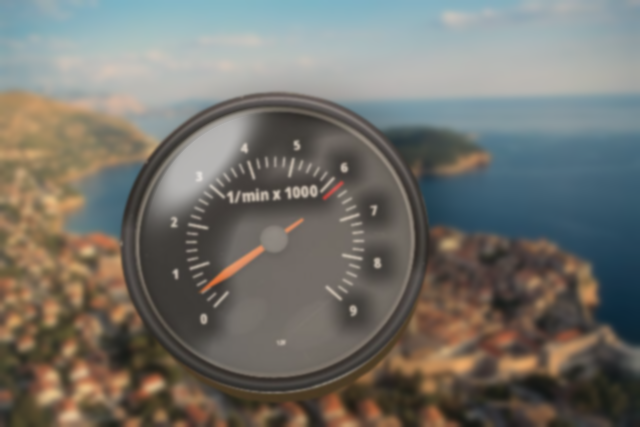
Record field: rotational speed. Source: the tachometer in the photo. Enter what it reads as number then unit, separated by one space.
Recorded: 400 rpm
